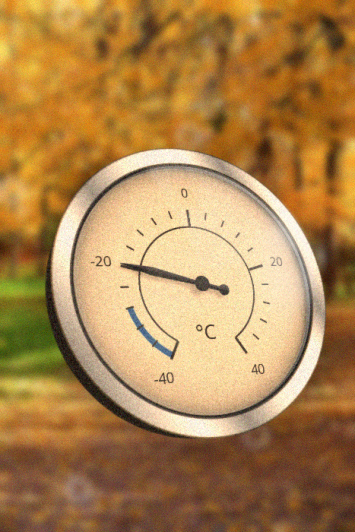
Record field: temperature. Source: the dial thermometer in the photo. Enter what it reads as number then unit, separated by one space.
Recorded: -20 °C
